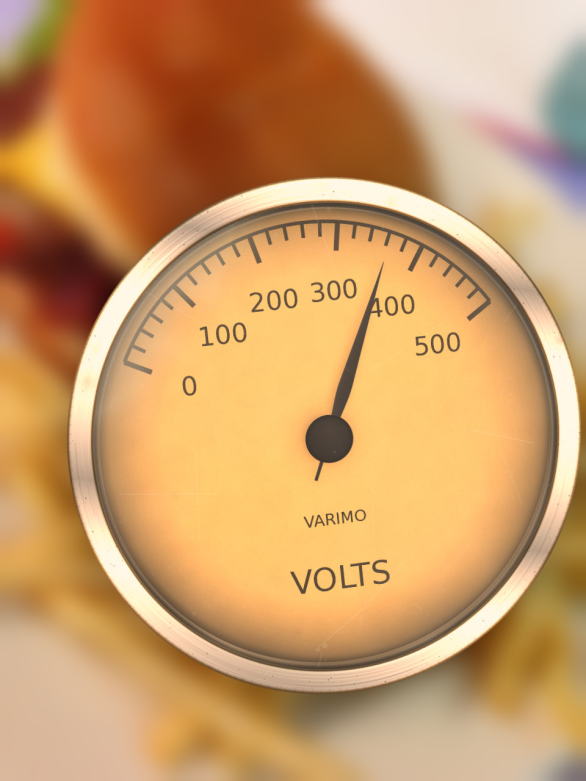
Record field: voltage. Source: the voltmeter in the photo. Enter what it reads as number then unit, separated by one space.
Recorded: 360 V
